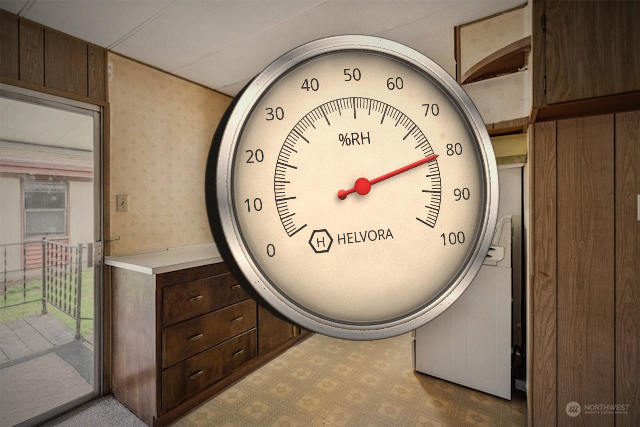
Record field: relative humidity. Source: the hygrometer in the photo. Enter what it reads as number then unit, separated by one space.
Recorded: 80 %
